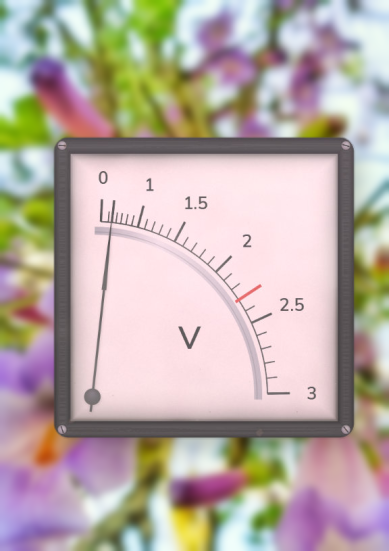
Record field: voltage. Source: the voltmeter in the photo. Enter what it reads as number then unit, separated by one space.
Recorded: 0.5 V
